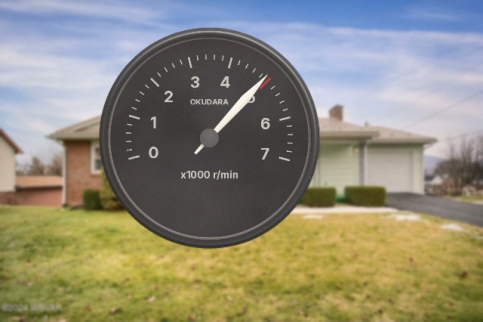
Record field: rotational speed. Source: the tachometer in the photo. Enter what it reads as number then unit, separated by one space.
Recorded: 4900 rpm
